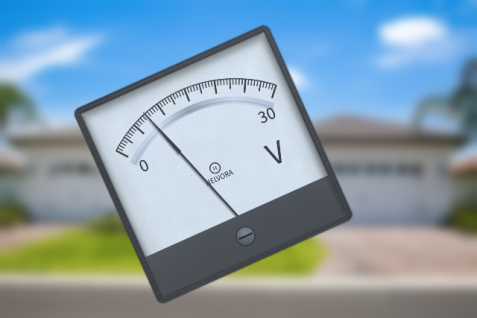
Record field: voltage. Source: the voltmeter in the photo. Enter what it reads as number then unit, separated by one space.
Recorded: 7.5 V
